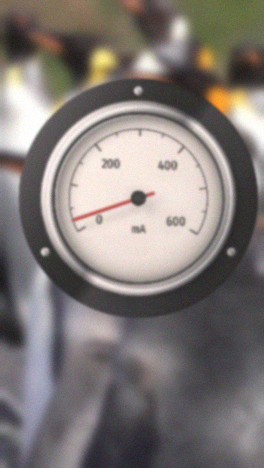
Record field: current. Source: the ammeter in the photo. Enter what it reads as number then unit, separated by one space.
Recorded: 25 mA
